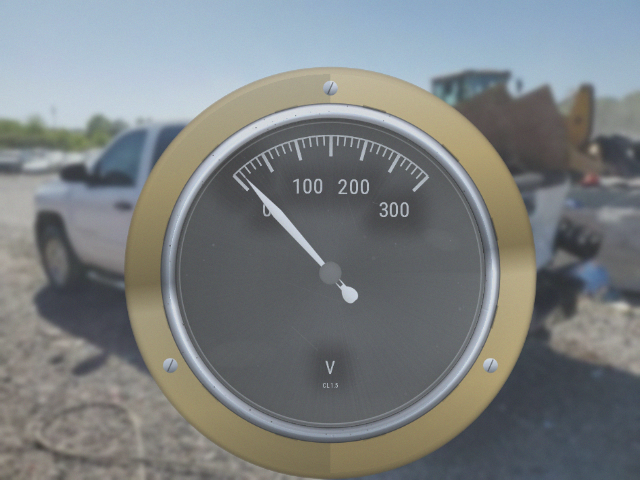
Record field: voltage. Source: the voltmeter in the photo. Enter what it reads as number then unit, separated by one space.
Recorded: 10 V
